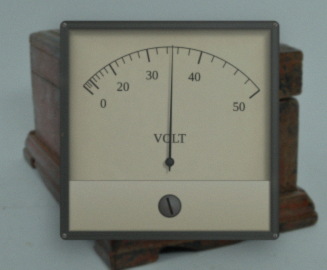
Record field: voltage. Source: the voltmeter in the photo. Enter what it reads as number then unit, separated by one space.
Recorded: 35 V
